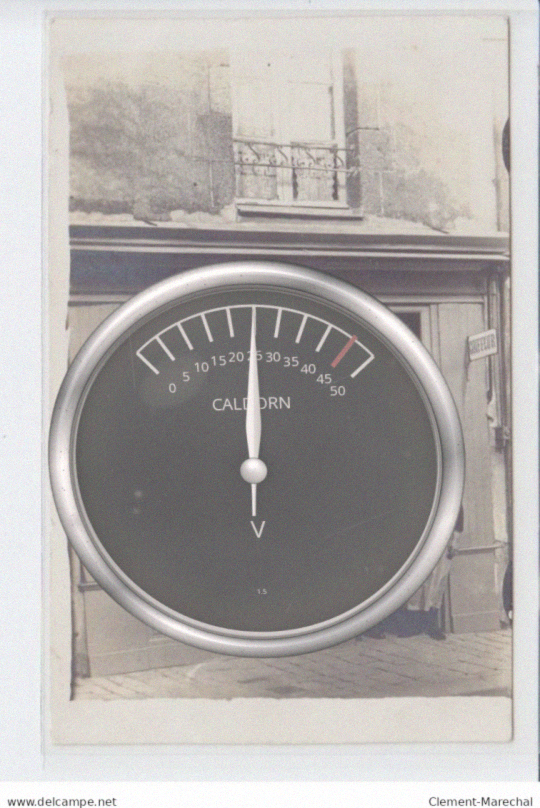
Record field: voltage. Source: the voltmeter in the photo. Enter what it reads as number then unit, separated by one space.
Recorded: 25 V
